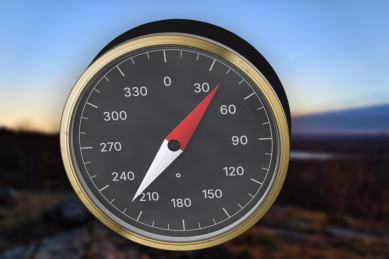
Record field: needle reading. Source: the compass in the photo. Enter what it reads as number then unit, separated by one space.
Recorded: 40 °
